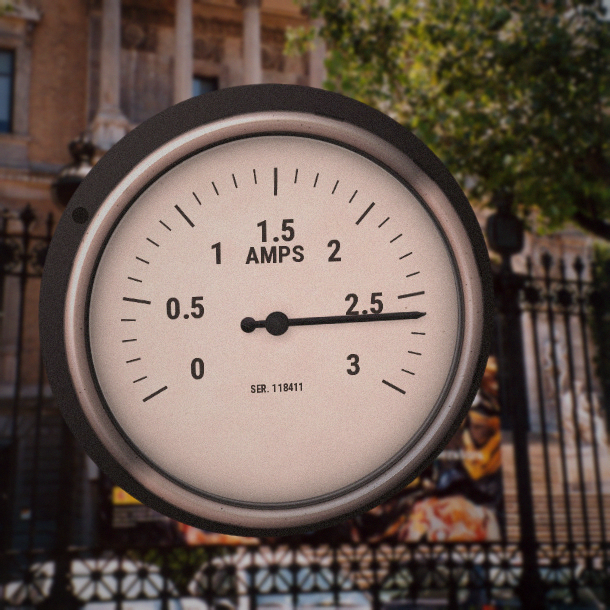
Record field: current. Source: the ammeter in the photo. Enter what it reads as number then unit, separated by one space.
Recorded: 2.6 A
